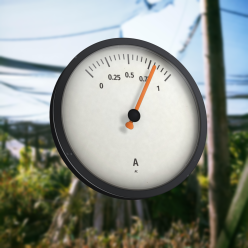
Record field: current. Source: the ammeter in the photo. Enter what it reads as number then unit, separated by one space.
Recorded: 0.8 A
